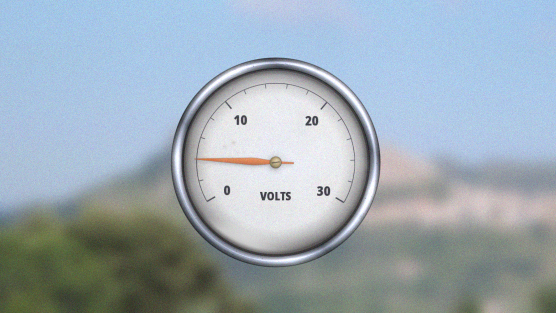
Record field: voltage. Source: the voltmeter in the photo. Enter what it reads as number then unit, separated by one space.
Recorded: 4 V
